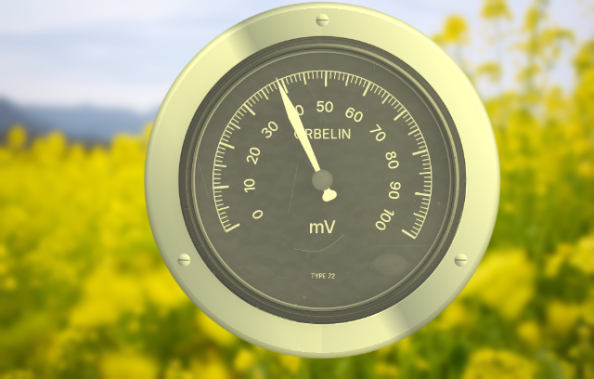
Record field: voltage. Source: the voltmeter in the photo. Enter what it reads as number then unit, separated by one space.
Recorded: 39 mV
